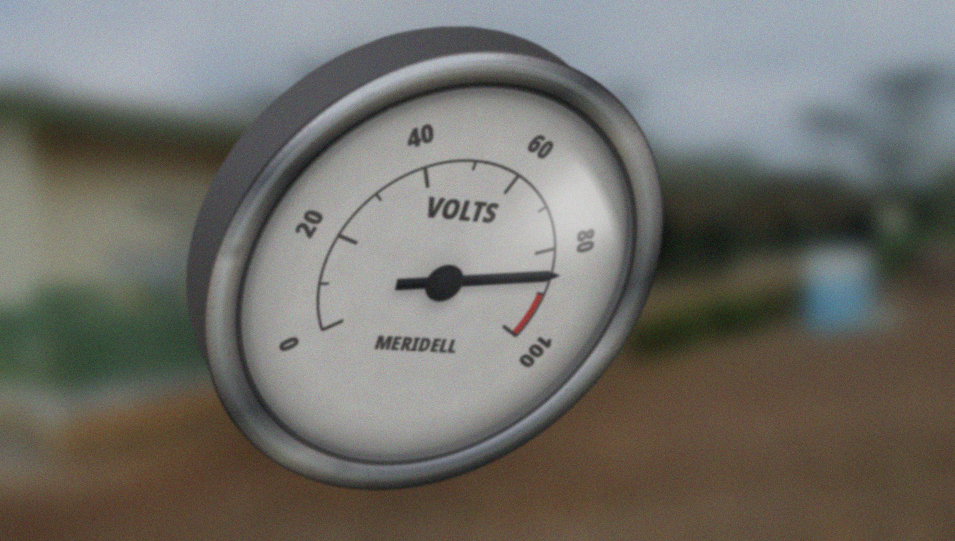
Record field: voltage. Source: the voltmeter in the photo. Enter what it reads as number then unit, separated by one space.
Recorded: 85 V
